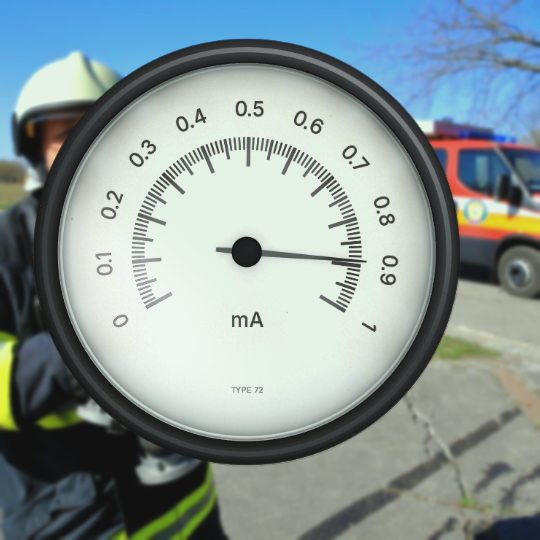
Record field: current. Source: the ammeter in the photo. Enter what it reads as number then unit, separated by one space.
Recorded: 0.89 mA
